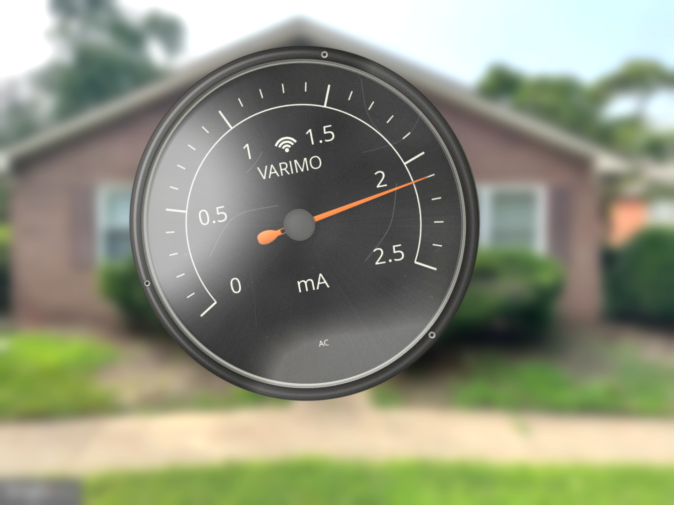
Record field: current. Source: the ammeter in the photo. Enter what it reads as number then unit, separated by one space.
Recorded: 2.1 mA
